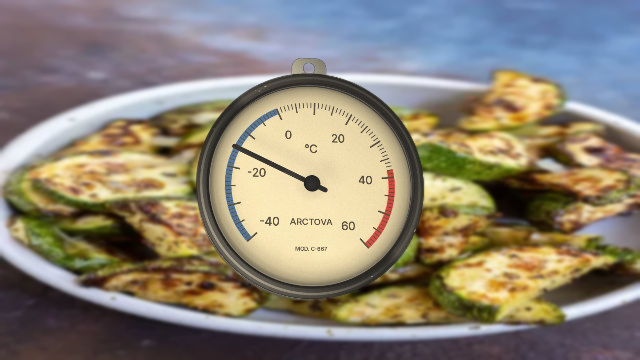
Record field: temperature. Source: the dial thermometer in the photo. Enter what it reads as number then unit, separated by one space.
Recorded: -15 °C
